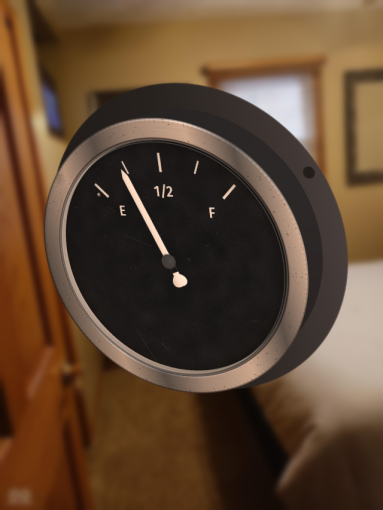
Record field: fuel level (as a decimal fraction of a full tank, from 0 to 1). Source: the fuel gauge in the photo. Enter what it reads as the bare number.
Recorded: 0.25
